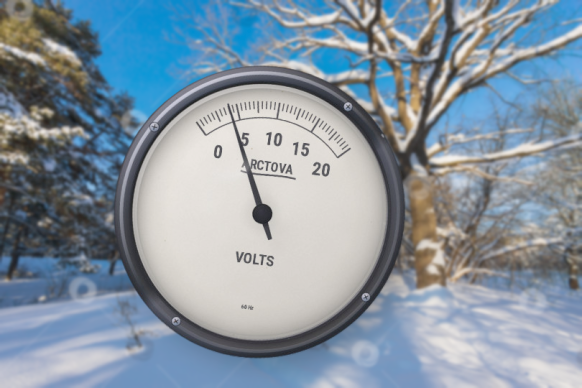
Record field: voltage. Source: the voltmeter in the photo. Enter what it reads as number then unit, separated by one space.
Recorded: 4 V
